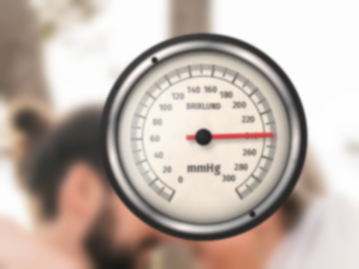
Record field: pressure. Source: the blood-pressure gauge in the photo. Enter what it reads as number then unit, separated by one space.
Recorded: 240 mmHg
